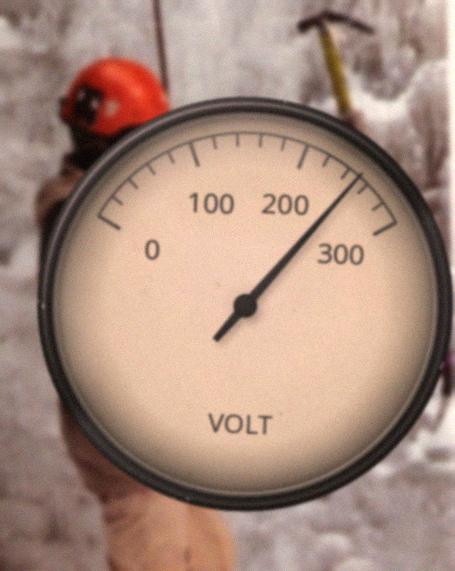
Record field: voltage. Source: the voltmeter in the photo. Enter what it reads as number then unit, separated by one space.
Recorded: 250 V
